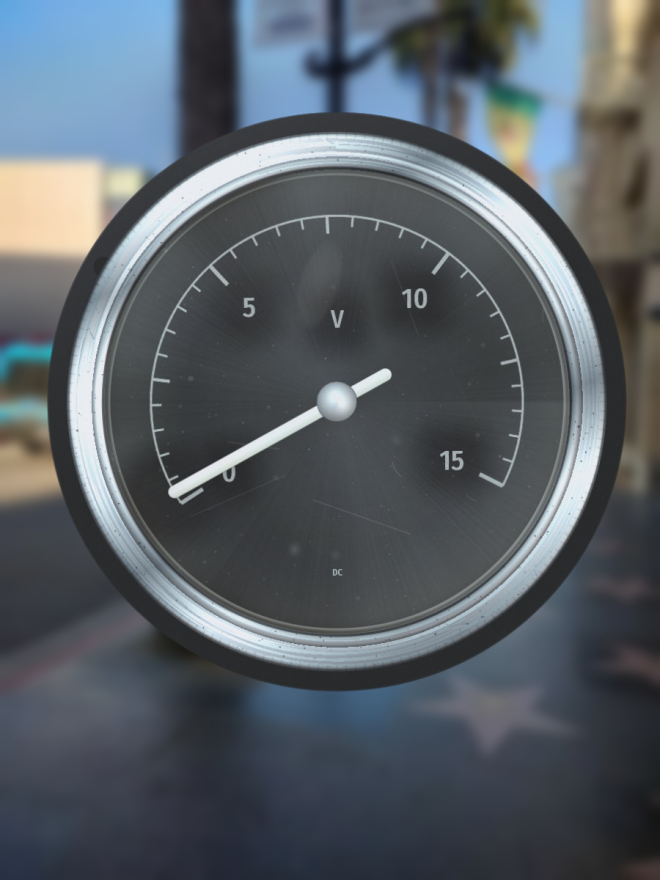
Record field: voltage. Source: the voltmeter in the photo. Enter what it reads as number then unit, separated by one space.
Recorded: 0.25 V
